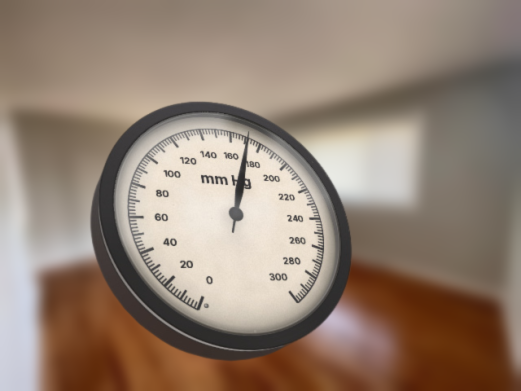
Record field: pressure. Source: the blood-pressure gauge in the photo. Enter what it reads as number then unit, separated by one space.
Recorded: 170 mmHg
